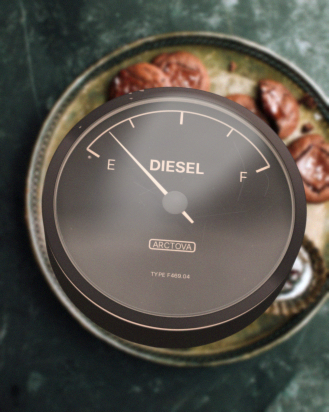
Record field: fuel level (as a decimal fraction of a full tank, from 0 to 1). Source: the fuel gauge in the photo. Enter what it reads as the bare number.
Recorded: 0.125
